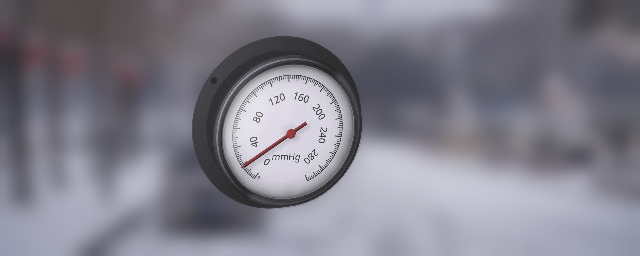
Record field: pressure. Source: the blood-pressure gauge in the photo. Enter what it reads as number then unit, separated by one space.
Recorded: 20 mmHg
